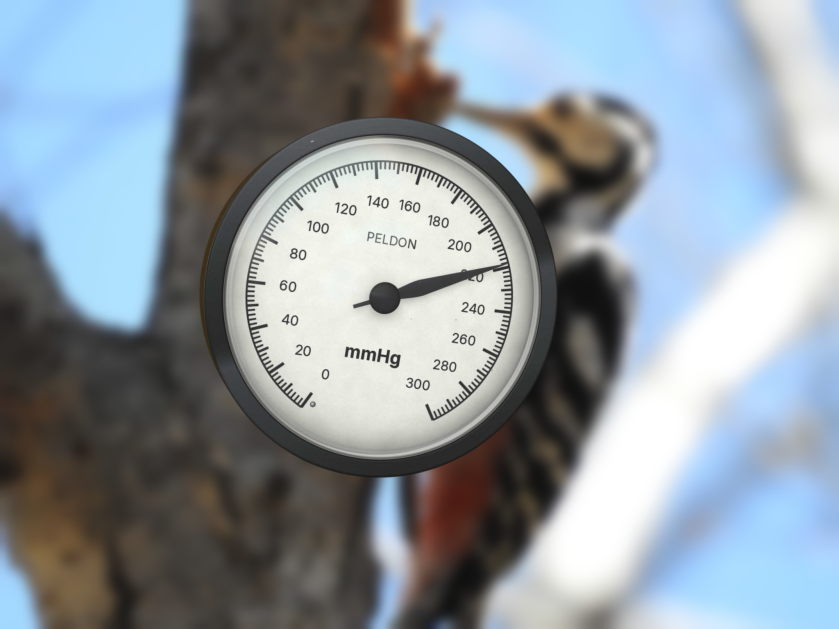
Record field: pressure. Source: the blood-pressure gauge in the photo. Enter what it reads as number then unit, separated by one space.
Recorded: 218 mmHg
